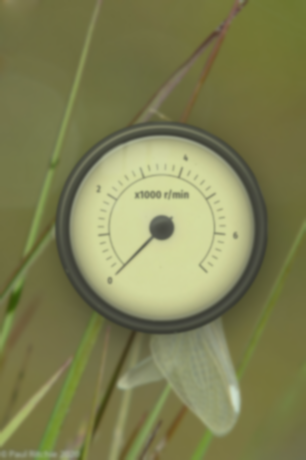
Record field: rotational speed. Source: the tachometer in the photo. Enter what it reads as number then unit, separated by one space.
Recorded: 0 rpm
